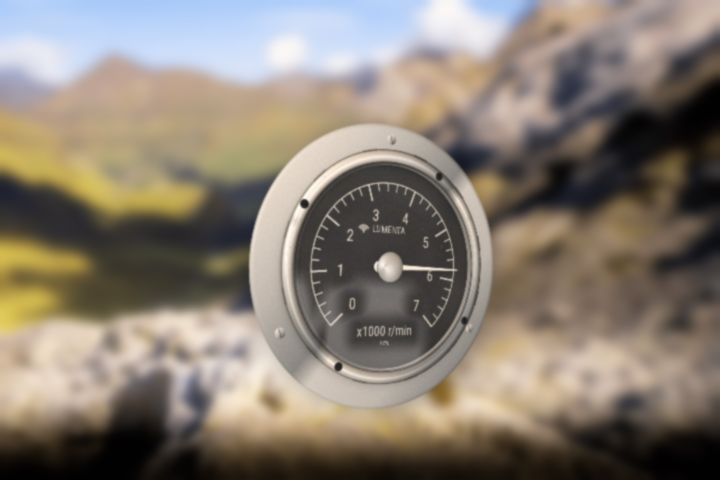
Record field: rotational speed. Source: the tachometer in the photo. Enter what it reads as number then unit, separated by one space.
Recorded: 5800 rpm
